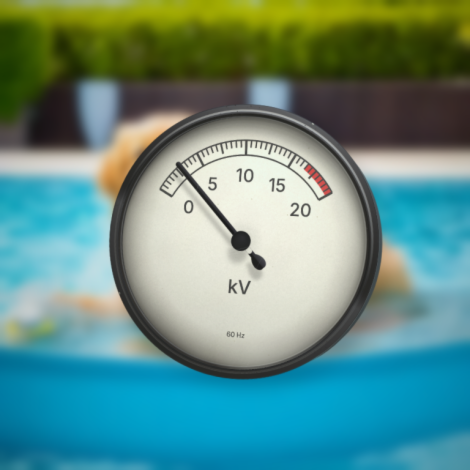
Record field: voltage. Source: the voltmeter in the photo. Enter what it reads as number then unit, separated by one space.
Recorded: 3 kV
